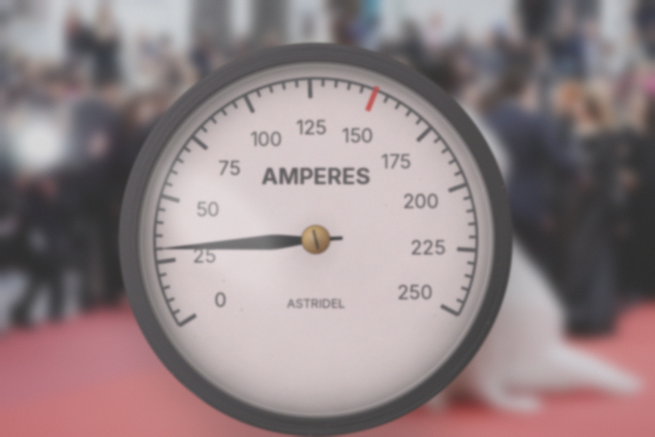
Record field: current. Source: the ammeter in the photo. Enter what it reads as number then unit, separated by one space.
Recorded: 30 A
